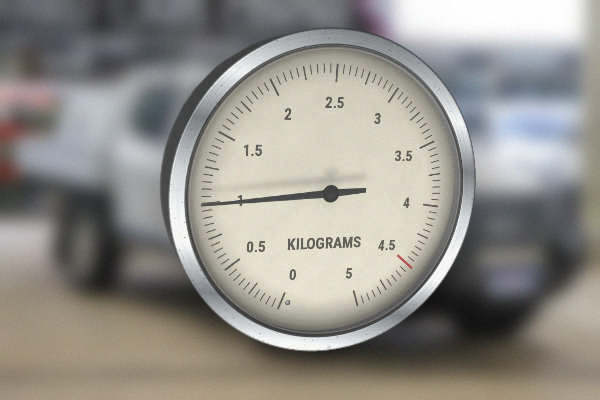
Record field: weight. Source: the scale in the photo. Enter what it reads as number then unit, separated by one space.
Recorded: 1 kg
